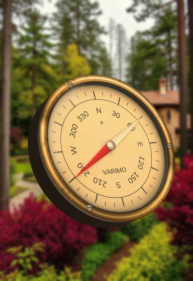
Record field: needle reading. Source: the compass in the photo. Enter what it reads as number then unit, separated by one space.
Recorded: 240 °
